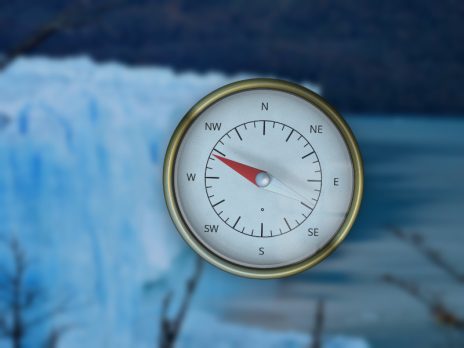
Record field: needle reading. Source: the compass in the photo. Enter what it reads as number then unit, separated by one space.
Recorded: 295 °
